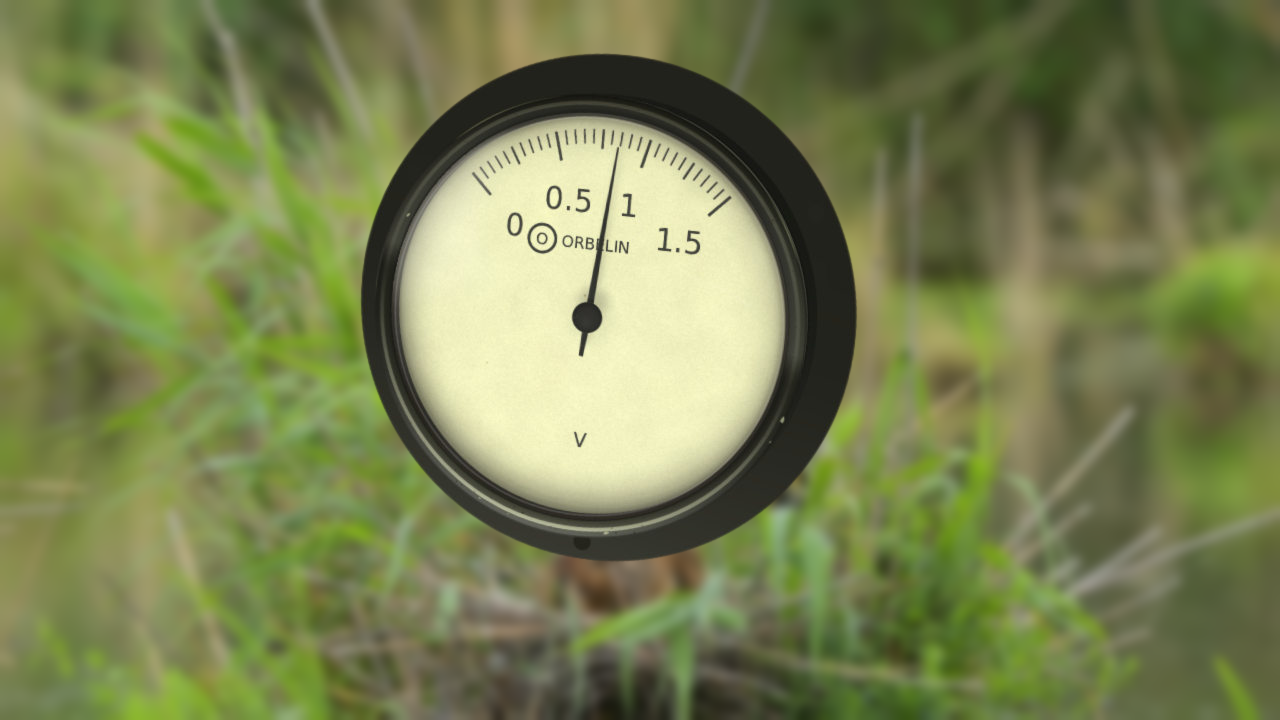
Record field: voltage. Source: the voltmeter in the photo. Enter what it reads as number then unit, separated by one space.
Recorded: 0.85 V
